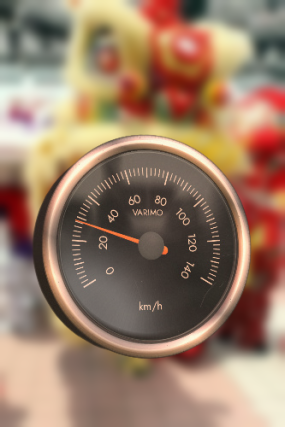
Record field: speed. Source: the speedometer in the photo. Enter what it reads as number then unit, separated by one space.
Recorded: 28 km/h
